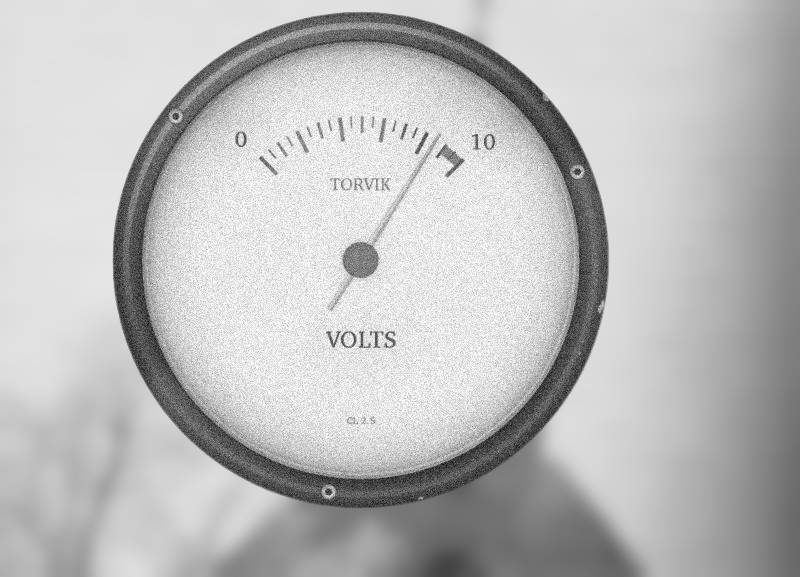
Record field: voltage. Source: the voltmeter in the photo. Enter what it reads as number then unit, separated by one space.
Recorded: 8.5 V
